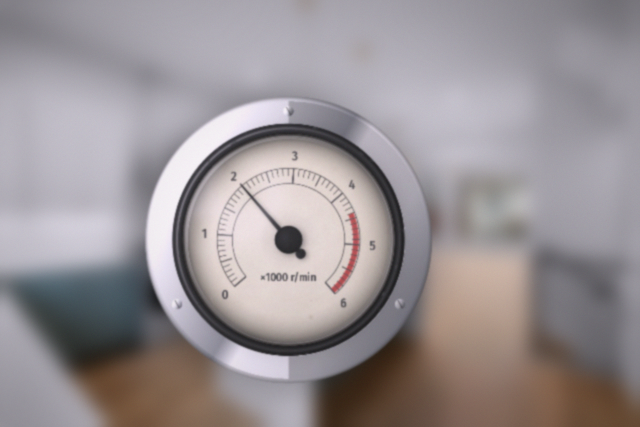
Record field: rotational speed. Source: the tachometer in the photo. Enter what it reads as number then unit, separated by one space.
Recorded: 2000 rpm
